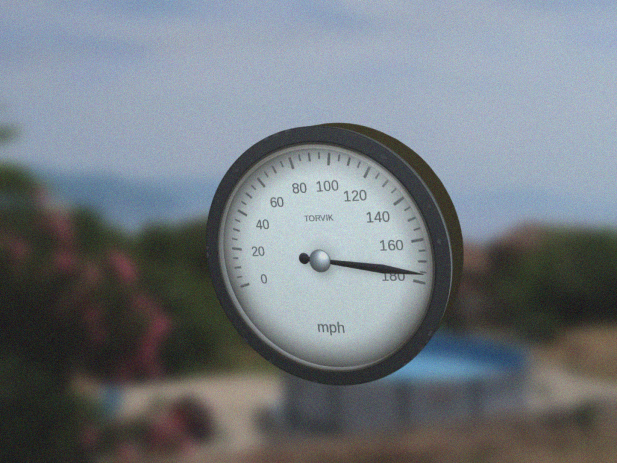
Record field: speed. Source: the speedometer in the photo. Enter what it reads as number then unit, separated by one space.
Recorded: 175 mph
